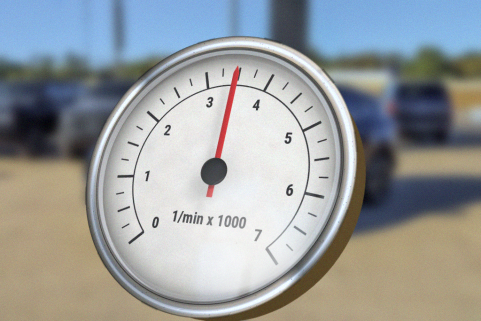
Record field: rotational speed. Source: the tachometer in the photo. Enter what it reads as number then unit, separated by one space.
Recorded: 3500 rpm
